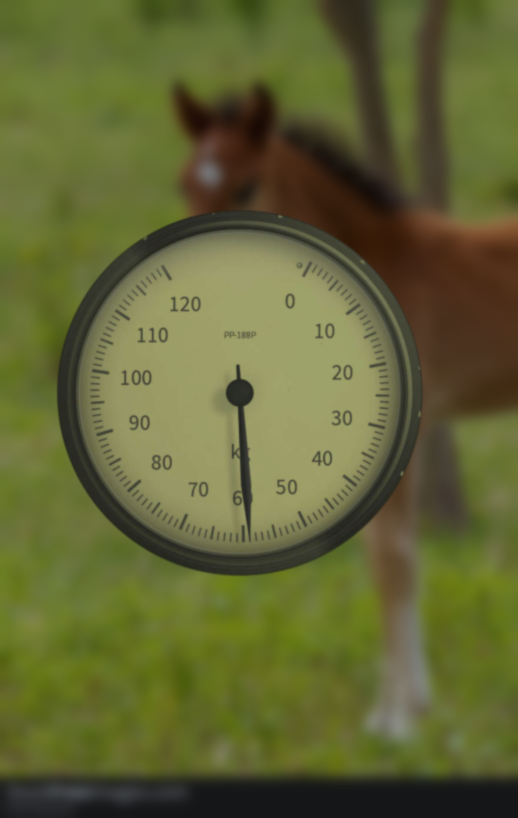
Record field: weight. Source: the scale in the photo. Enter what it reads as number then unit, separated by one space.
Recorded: 59 kg
